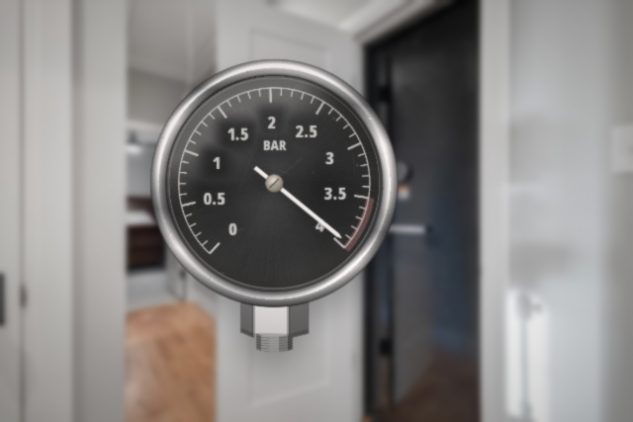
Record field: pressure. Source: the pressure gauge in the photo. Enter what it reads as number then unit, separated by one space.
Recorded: 3.95 bar
